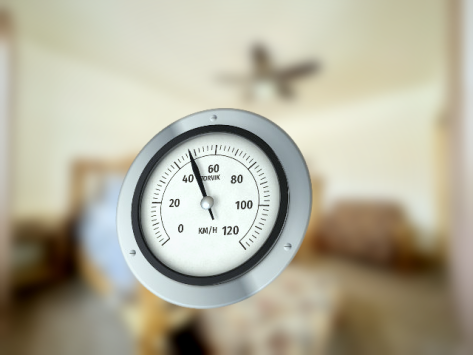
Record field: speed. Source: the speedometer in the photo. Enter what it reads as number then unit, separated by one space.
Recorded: 48 km/h
